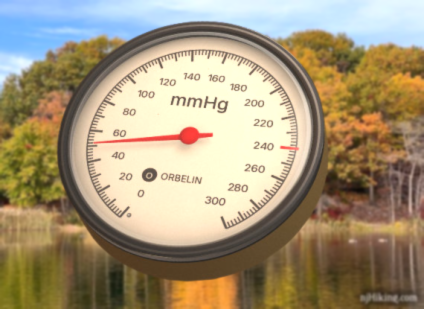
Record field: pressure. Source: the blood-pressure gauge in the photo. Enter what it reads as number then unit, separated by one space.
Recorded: 50 mmHg
